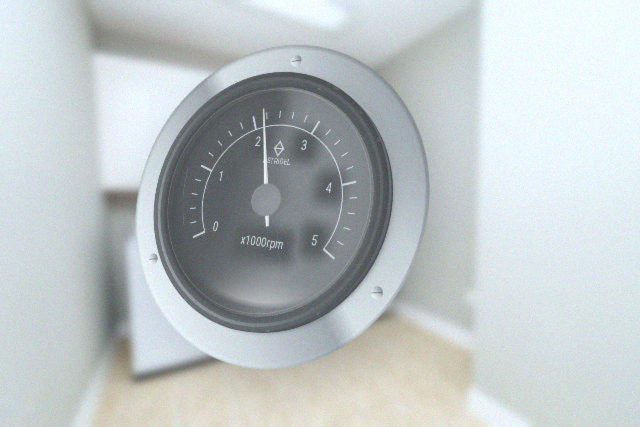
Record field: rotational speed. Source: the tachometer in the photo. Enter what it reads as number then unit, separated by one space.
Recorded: 2200 rpm
